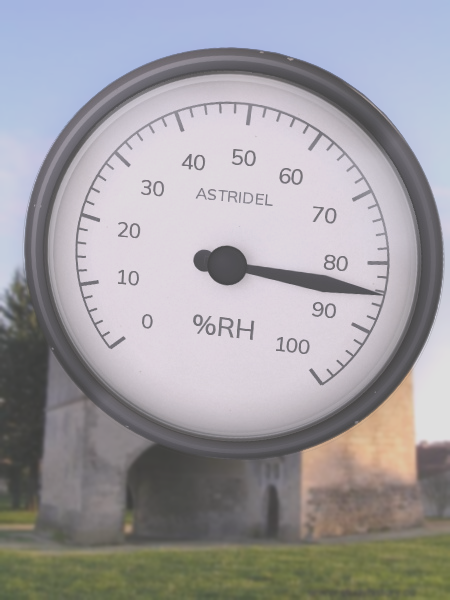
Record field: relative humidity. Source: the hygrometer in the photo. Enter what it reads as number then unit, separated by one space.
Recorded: 84 %
